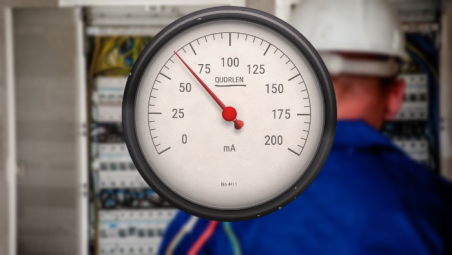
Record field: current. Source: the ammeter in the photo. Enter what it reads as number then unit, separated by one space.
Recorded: 65 mA
